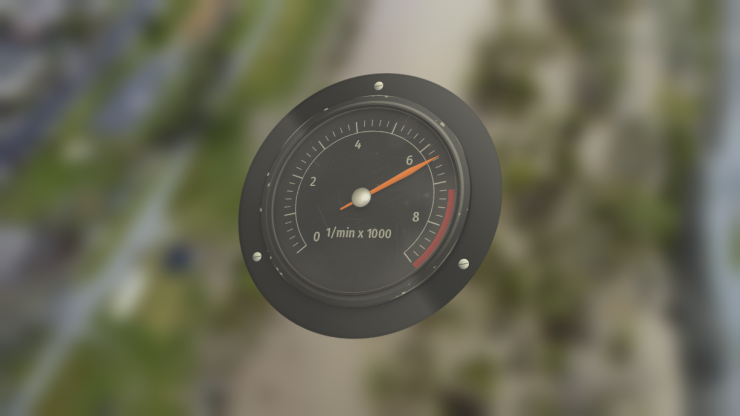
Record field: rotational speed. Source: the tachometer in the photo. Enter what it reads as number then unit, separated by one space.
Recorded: 6400 rpm
